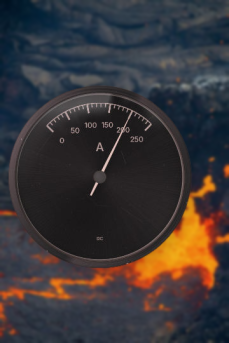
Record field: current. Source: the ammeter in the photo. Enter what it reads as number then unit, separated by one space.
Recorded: 200 A
